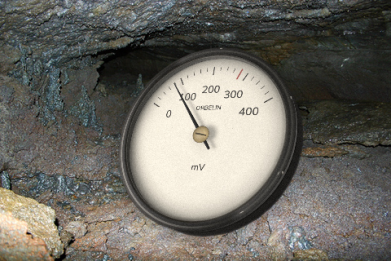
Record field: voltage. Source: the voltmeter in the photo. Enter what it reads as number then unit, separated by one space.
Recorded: 80 mV
